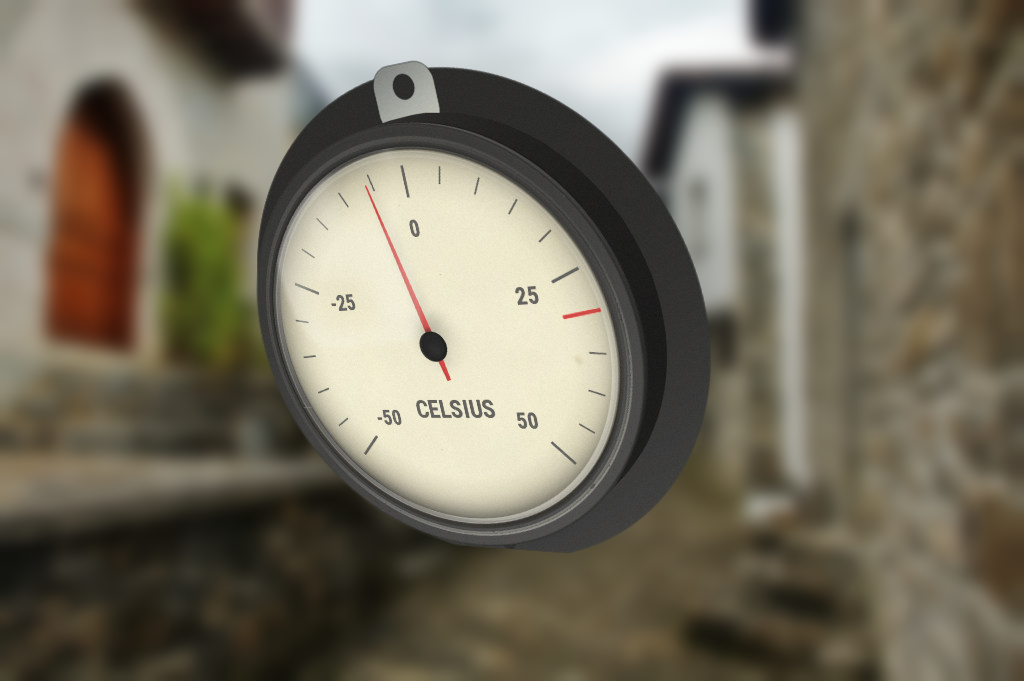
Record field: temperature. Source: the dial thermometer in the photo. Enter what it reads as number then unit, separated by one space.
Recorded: -5 °C
